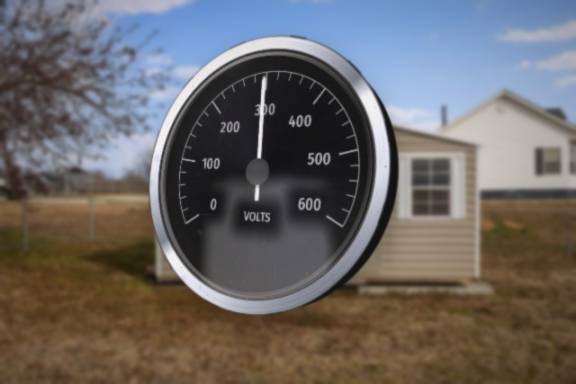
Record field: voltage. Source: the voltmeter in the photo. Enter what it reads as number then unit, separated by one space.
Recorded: 300 V
